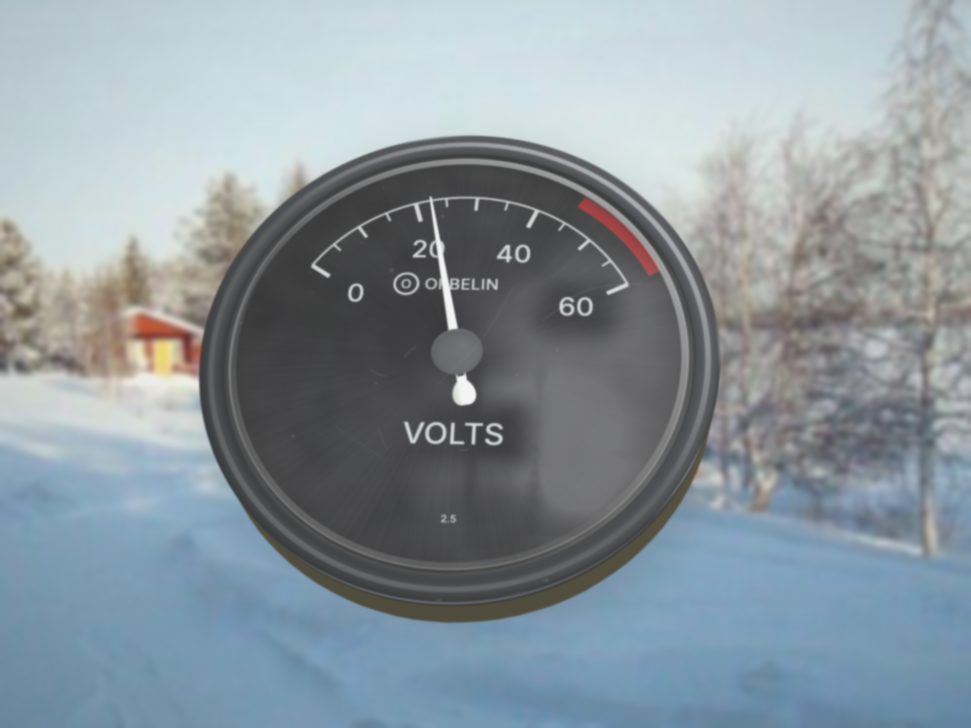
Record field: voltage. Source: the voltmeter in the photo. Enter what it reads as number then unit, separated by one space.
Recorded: 22.5 V
